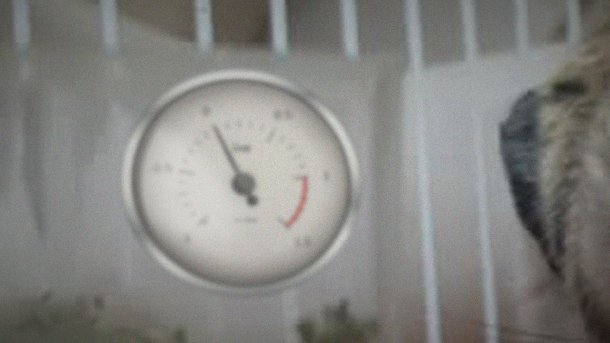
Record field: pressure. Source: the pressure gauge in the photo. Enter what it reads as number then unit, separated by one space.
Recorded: 0 bar
